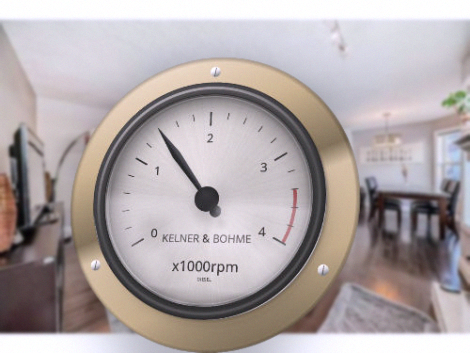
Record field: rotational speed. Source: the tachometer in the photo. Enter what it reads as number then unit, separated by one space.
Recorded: 1400 rpm
